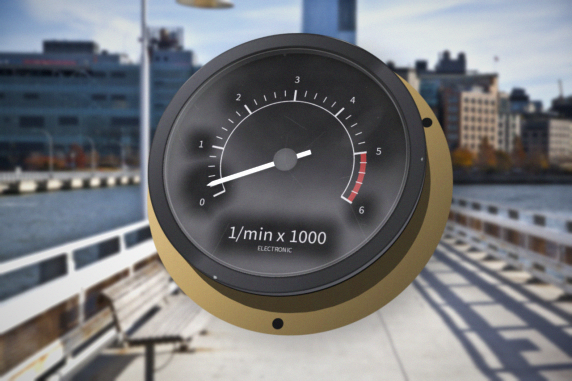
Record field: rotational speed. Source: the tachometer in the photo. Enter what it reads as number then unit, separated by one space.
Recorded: 200 rpm
